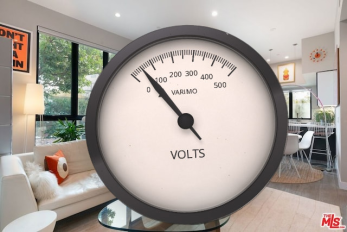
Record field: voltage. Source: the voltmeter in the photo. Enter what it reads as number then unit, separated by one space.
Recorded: 50 V
